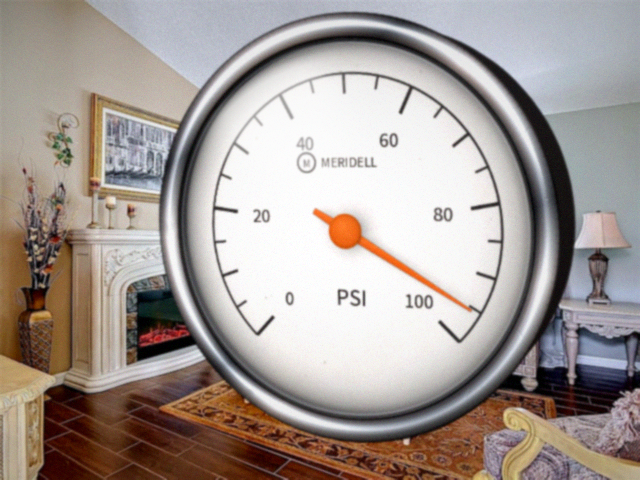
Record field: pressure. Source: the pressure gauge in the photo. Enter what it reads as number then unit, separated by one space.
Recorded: 95 psi
